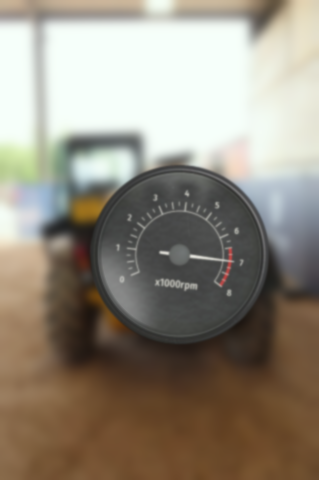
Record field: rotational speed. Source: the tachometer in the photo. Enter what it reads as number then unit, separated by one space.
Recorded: 7000 rpm
